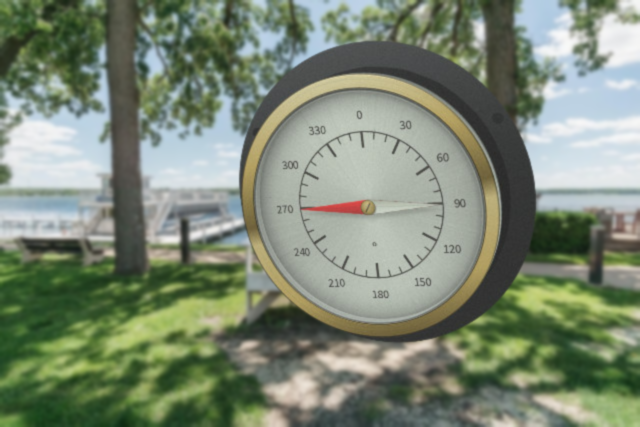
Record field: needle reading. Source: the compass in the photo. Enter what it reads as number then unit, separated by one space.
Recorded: 270 °
